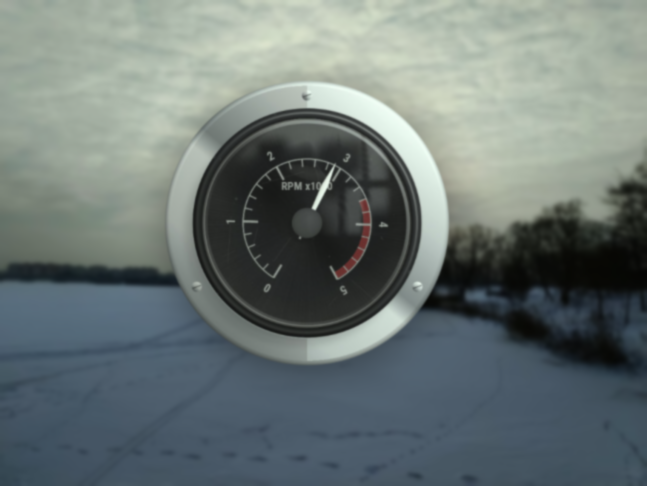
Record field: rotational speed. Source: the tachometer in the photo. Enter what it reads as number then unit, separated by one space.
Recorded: 2900 rpm
